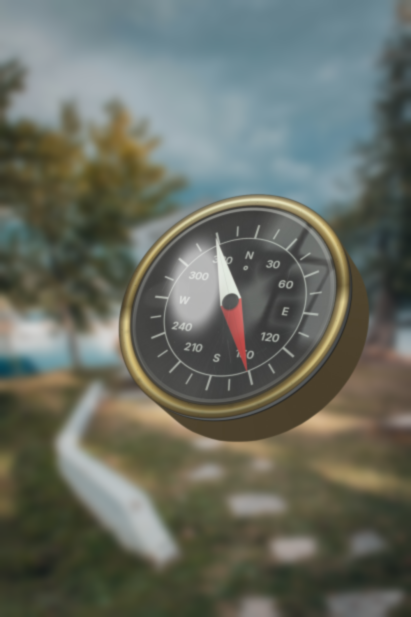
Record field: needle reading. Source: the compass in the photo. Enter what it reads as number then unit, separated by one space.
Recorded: 150 °
